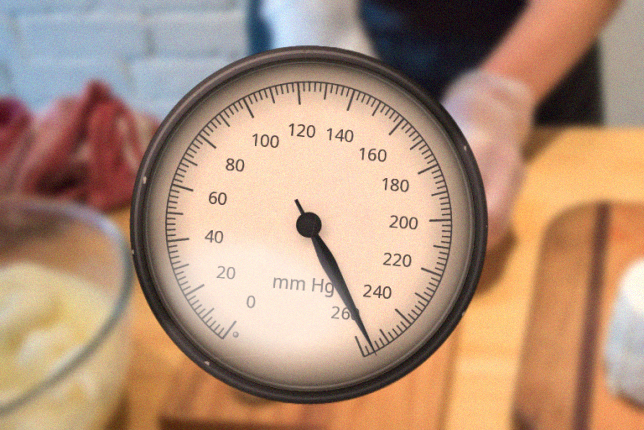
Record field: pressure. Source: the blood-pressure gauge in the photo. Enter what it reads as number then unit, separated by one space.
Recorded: 256 mmHg
